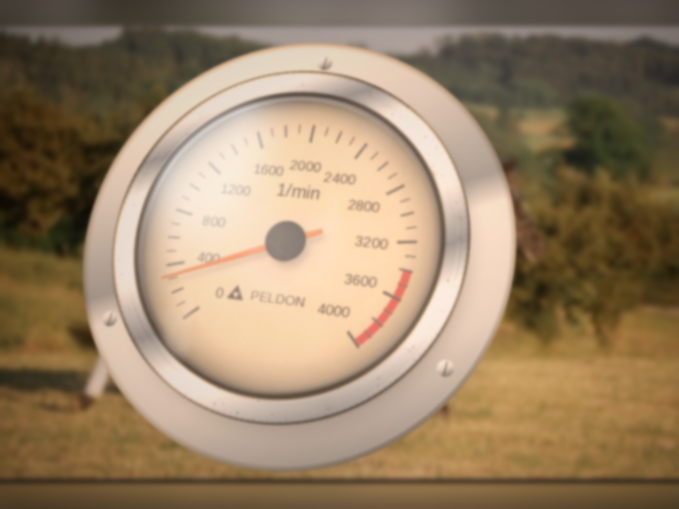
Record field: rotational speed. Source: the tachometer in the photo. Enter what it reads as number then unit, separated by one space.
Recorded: 300 rpm
